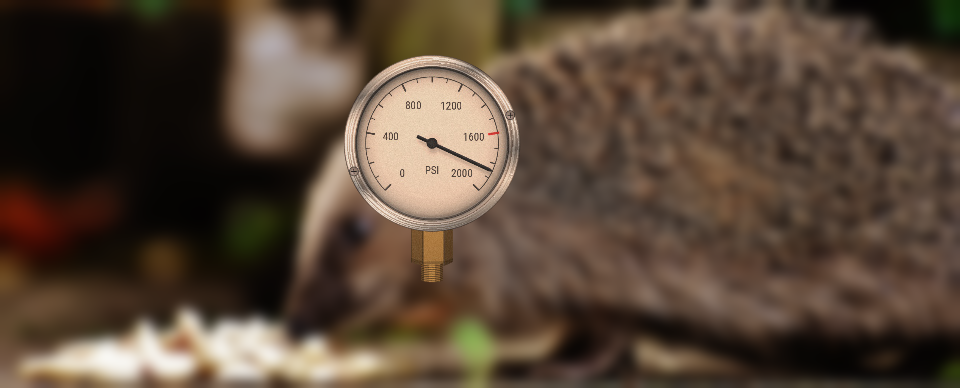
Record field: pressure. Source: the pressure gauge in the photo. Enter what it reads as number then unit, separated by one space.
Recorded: 1850 psi
